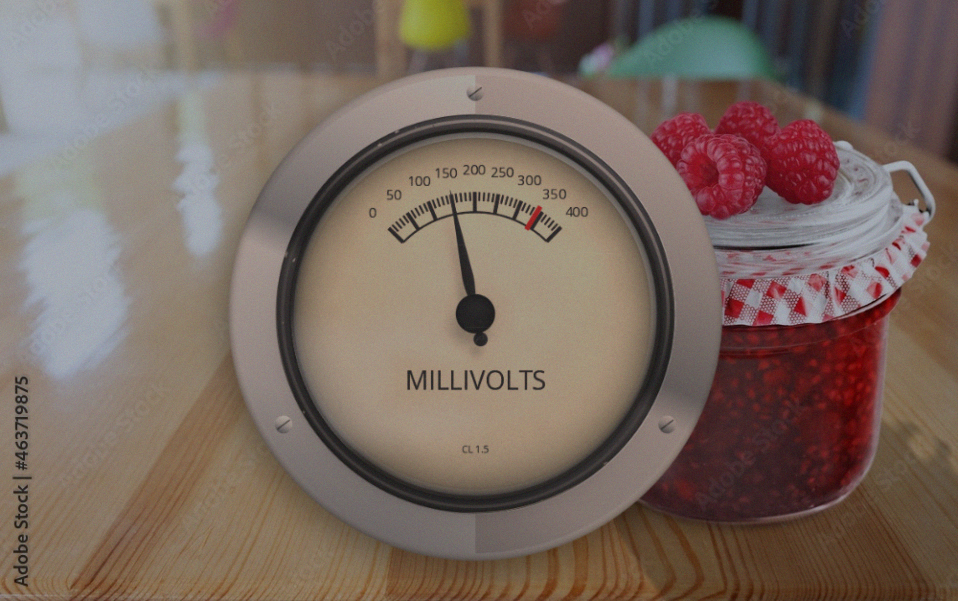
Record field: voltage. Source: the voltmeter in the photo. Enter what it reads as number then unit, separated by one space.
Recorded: 150 mV
